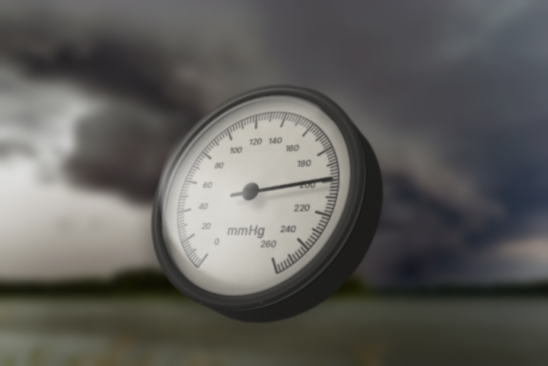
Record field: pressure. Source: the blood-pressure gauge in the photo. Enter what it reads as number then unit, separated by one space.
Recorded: 200 mmHg
